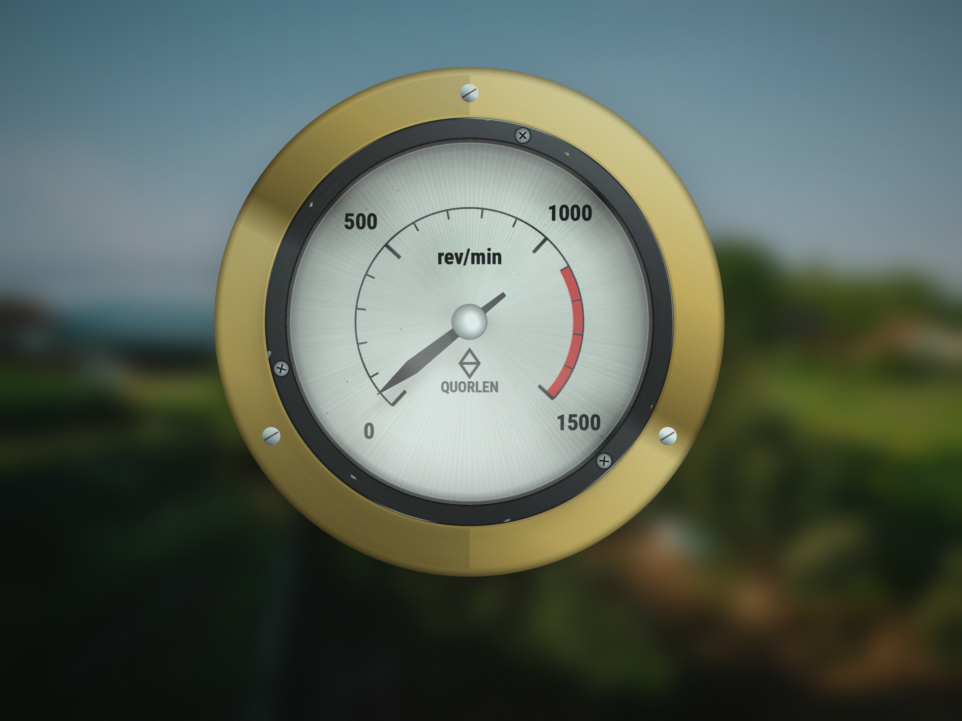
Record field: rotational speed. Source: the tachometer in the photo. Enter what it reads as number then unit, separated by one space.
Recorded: 50 rpm
